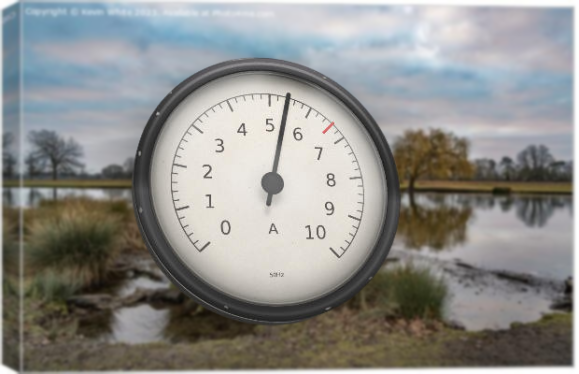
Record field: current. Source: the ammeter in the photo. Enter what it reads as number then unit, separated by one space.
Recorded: 5.4 A
